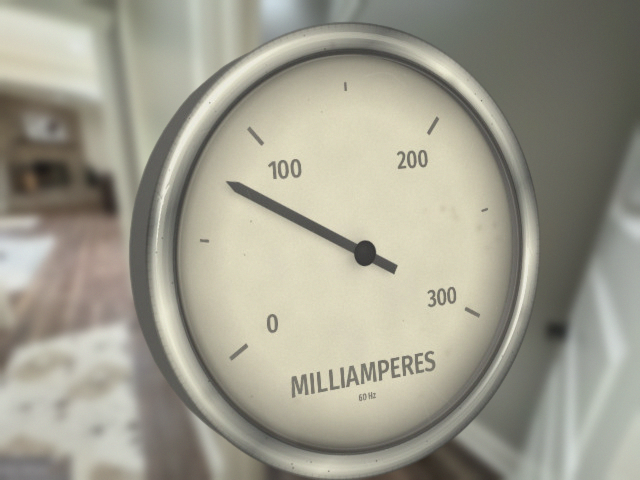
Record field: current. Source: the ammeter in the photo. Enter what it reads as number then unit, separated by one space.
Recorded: 75 mA
